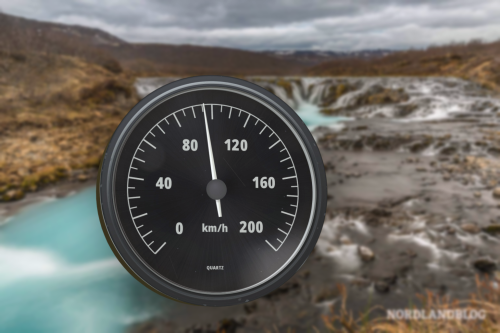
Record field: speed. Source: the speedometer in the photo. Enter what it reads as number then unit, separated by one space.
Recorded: 95 km/h
